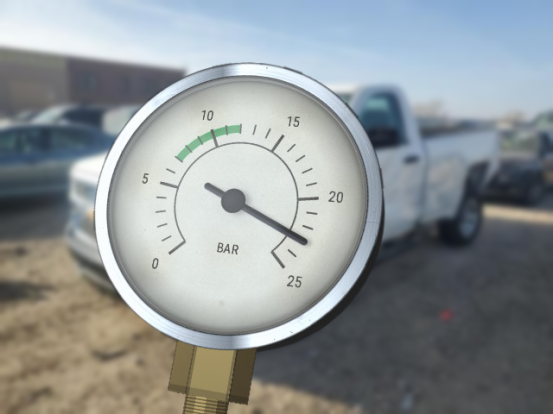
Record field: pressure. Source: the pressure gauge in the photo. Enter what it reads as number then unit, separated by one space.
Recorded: 23 bar
